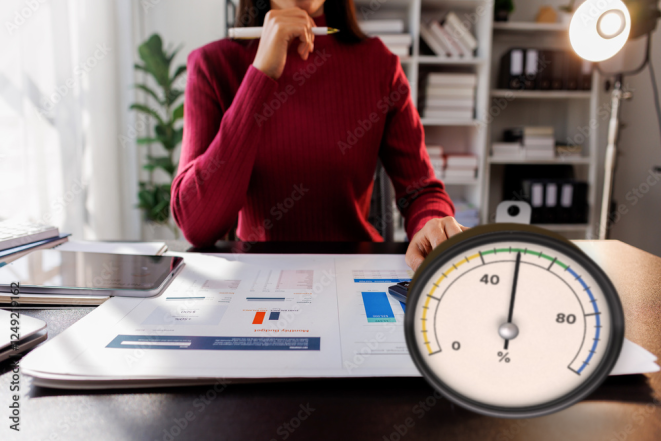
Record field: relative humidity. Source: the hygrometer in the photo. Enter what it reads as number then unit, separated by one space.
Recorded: 50 %
